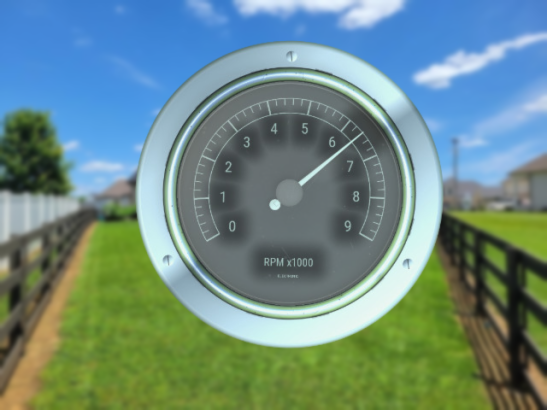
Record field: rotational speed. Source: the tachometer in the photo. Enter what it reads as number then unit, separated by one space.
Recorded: 6400 rpm
